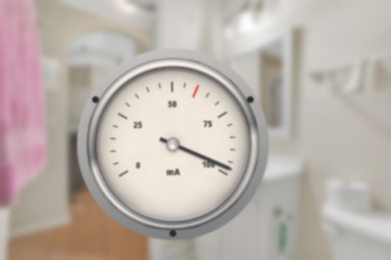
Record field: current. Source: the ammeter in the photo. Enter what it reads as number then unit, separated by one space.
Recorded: 97.5 mA
